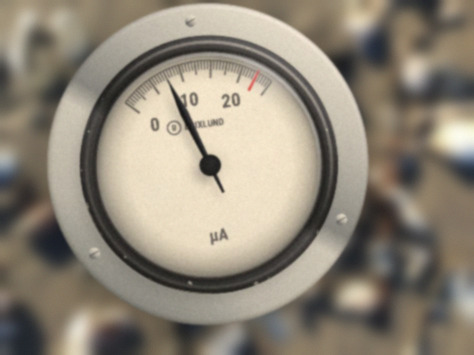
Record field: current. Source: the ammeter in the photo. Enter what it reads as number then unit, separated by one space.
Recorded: 7.5 µA
